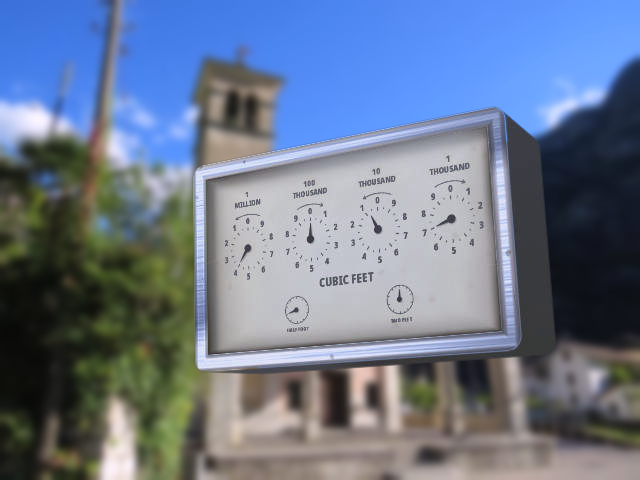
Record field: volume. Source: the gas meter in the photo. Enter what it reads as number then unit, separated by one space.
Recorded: 400700 ft³
